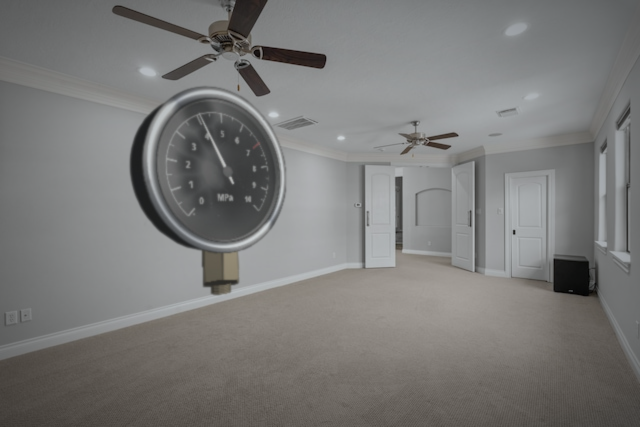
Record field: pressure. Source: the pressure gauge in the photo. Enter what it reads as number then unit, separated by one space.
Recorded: 4 MPa
